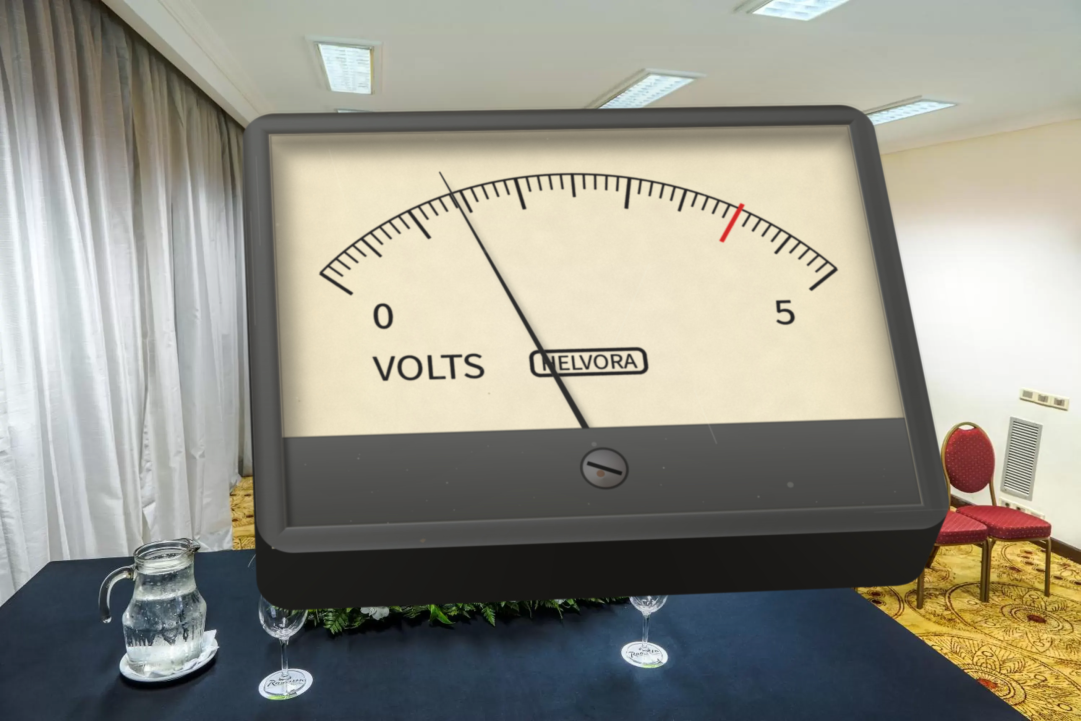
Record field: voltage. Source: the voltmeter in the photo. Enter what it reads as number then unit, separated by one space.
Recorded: 1.4 V
